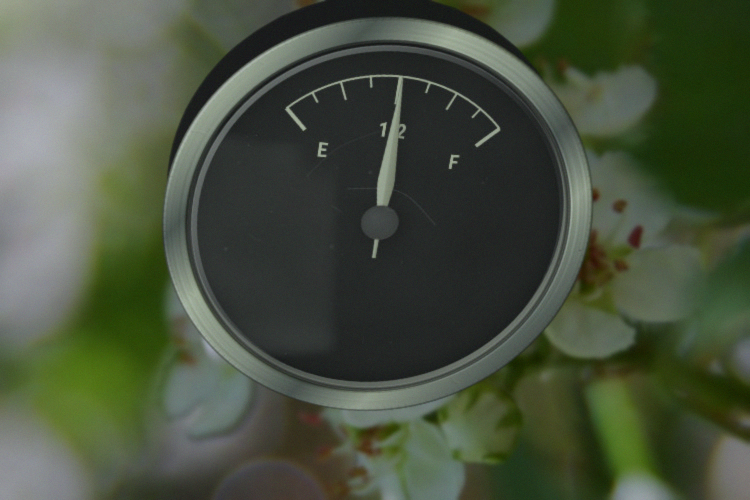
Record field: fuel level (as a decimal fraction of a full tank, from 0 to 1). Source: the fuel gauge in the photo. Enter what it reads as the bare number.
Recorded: 0.5
